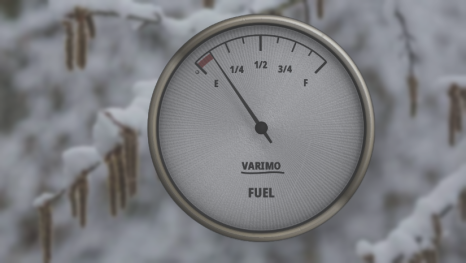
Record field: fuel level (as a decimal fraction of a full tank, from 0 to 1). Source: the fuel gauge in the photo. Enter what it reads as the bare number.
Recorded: 0.125
